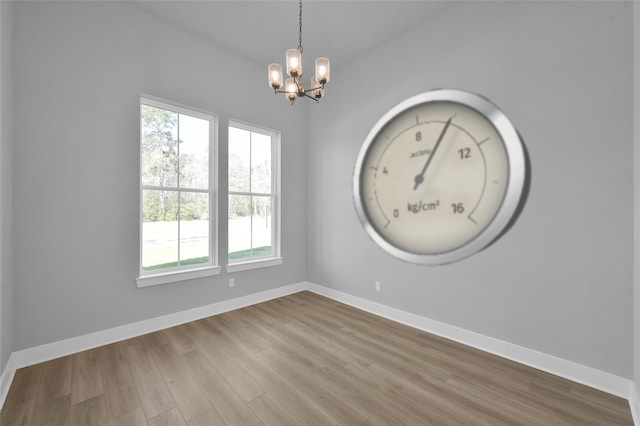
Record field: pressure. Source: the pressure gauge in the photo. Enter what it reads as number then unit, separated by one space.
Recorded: 10 kg/cm²
